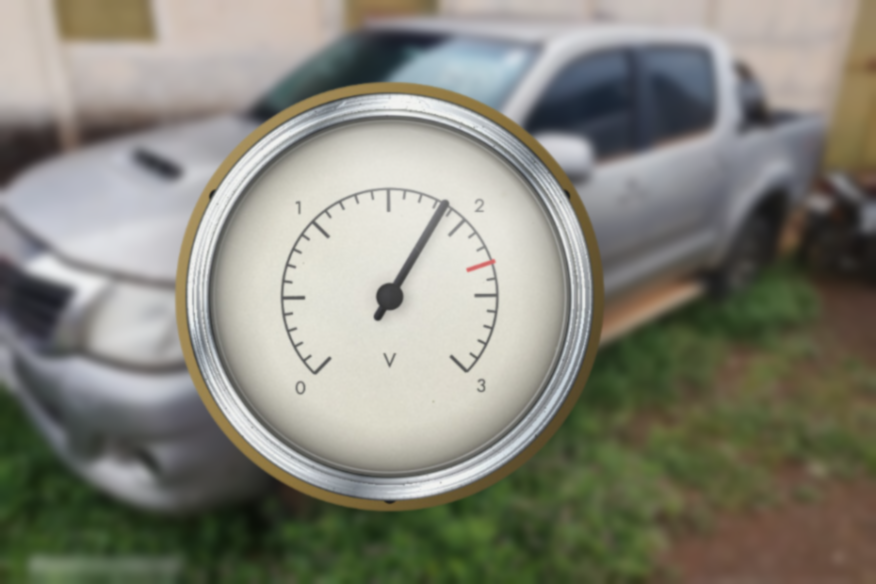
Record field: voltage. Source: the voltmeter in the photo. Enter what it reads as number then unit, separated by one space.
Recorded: 1.85 V
